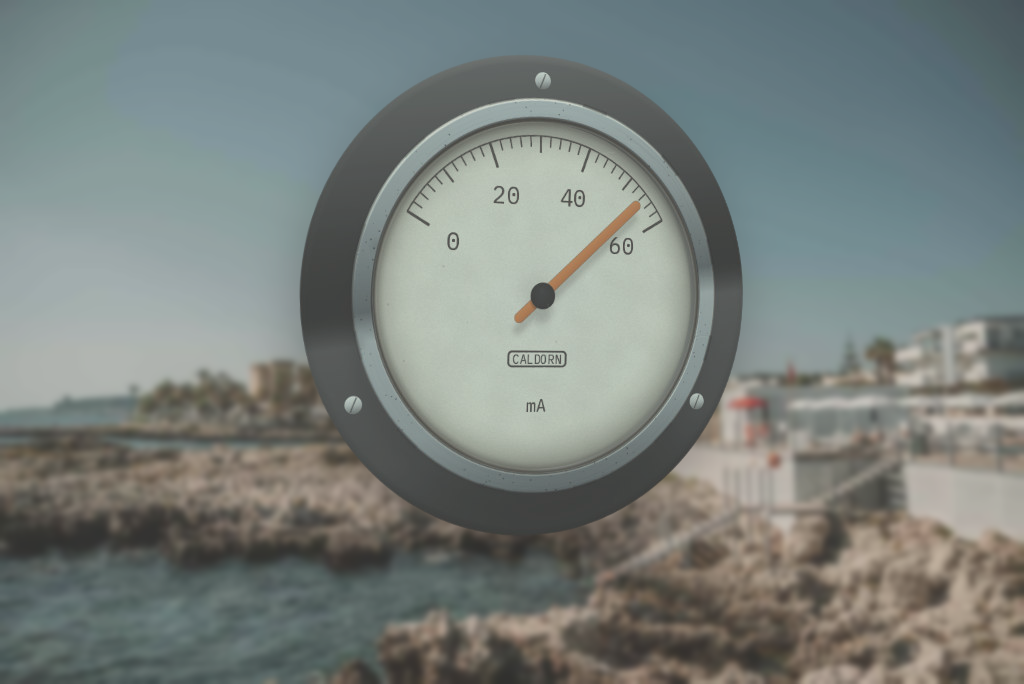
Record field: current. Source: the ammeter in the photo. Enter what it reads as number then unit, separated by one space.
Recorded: 54 mA
